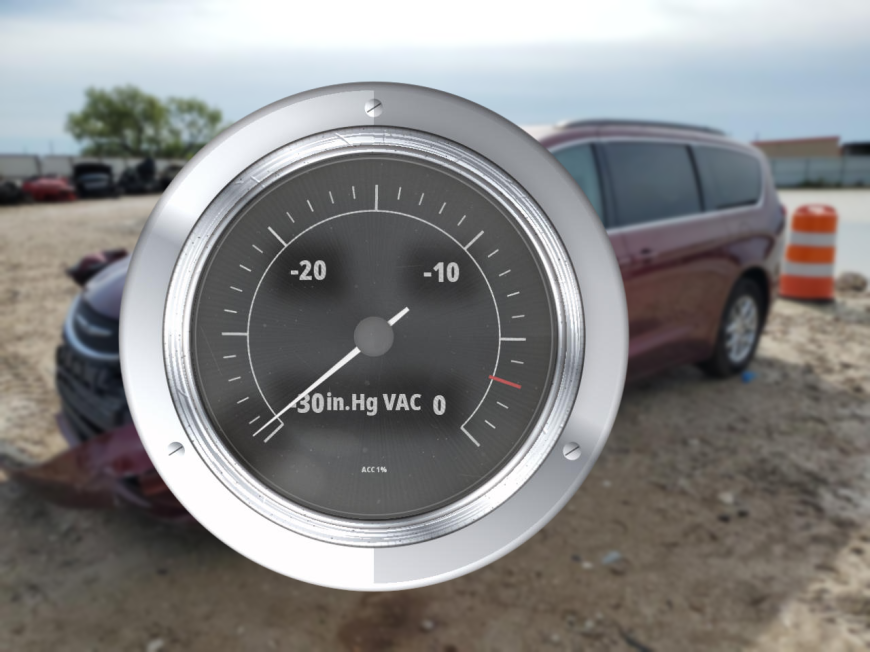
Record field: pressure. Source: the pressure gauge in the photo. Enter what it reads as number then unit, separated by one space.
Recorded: -29.5 inHg
